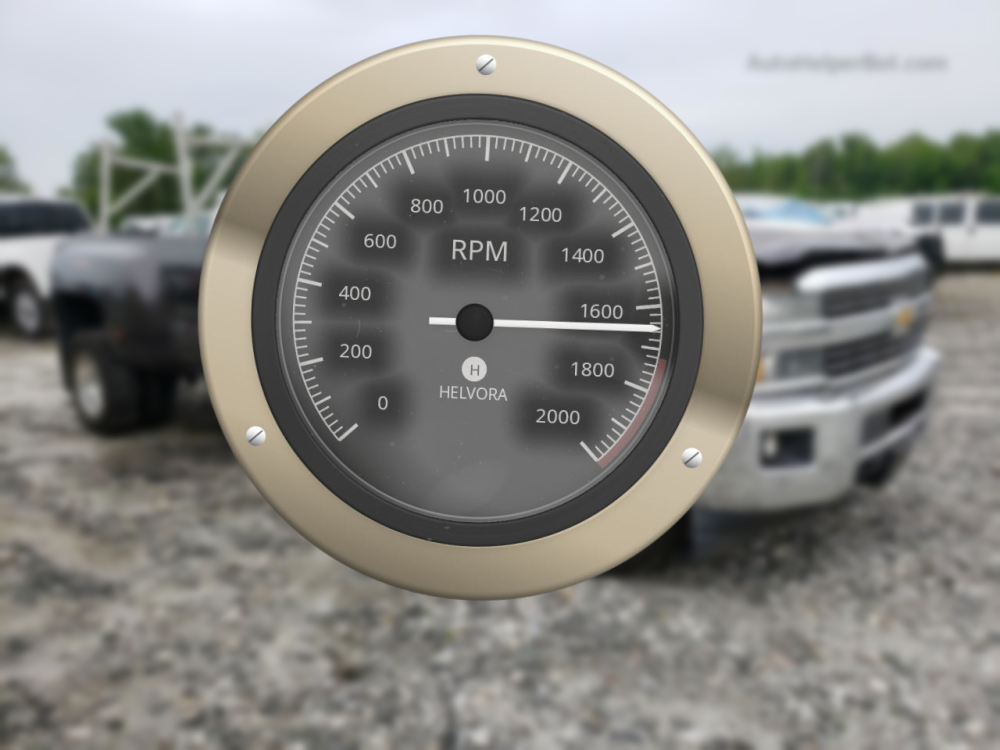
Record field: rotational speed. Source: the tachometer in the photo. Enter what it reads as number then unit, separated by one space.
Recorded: 1650 rpm
